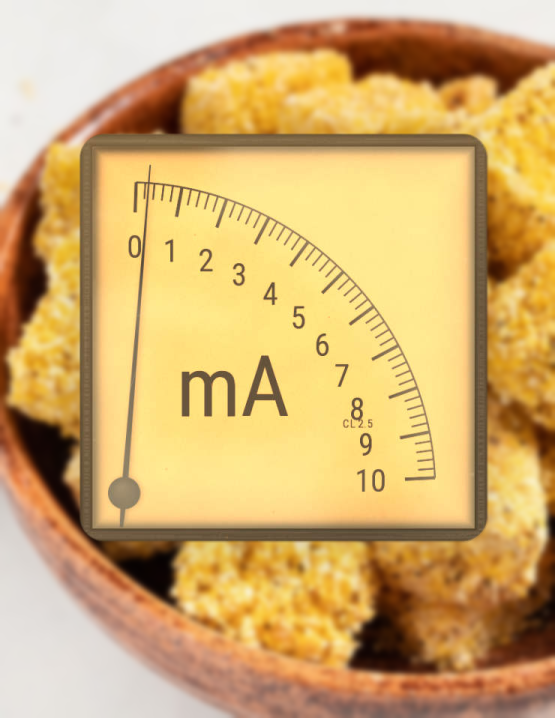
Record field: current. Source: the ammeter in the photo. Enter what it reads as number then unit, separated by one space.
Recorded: 0.3 mA
